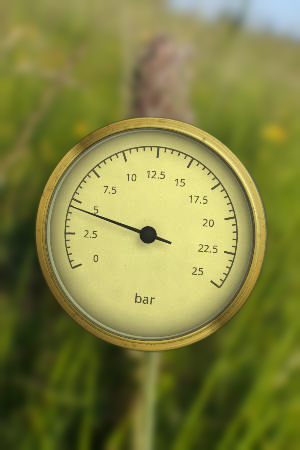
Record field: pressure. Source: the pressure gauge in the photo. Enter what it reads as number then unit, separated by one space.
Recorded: 4.5 bar
